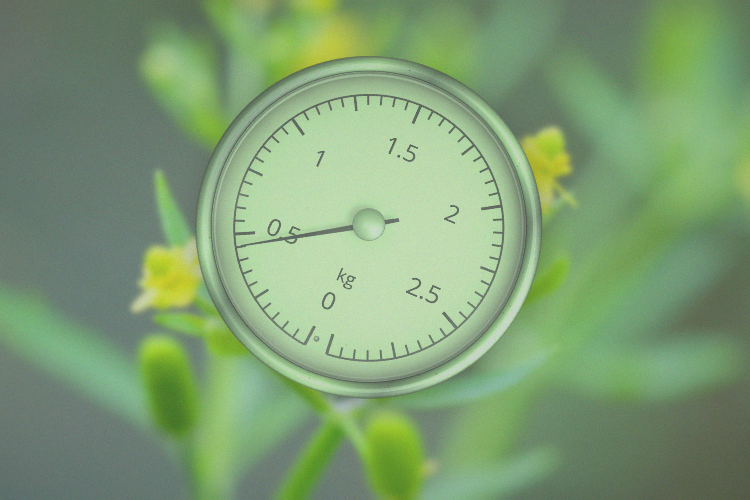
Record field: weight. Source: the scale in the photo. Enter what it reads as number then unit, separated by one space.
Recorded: 0.45 kg
